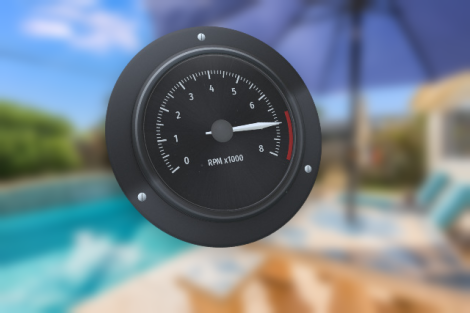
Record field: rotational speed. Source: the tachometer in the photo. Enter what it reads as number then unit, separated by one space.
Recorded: 7000 rpm
